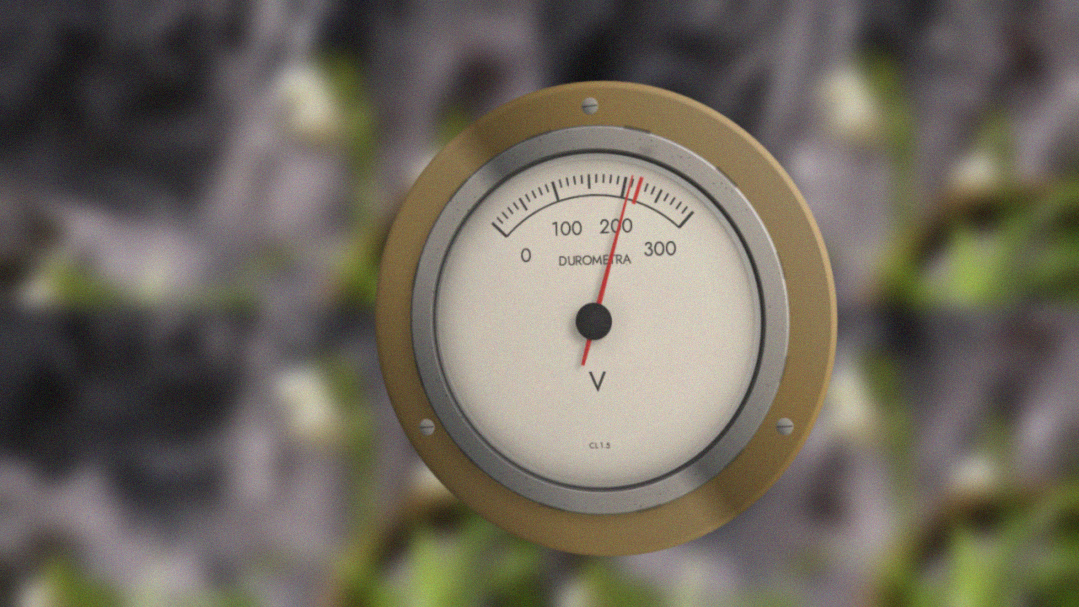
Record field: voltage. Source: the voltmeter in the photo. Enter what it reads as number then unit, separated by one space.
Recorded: 210 V
